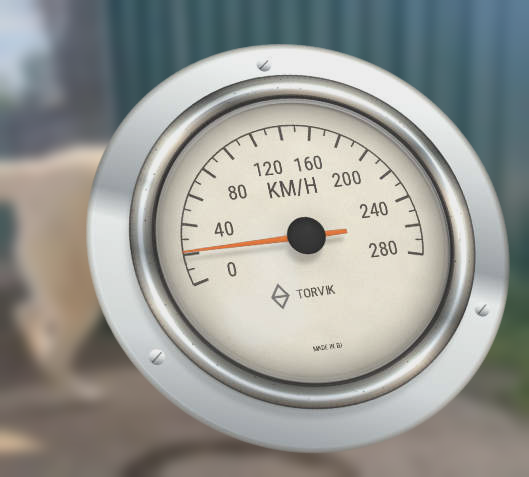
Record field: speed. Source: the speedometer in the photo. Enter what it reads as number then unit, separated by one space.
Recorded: 20 km/h
